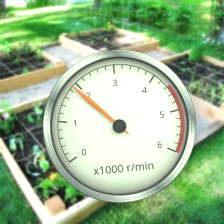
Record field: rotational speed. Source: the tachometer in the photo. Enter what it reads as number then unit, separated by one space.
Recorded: 1900 rpm
